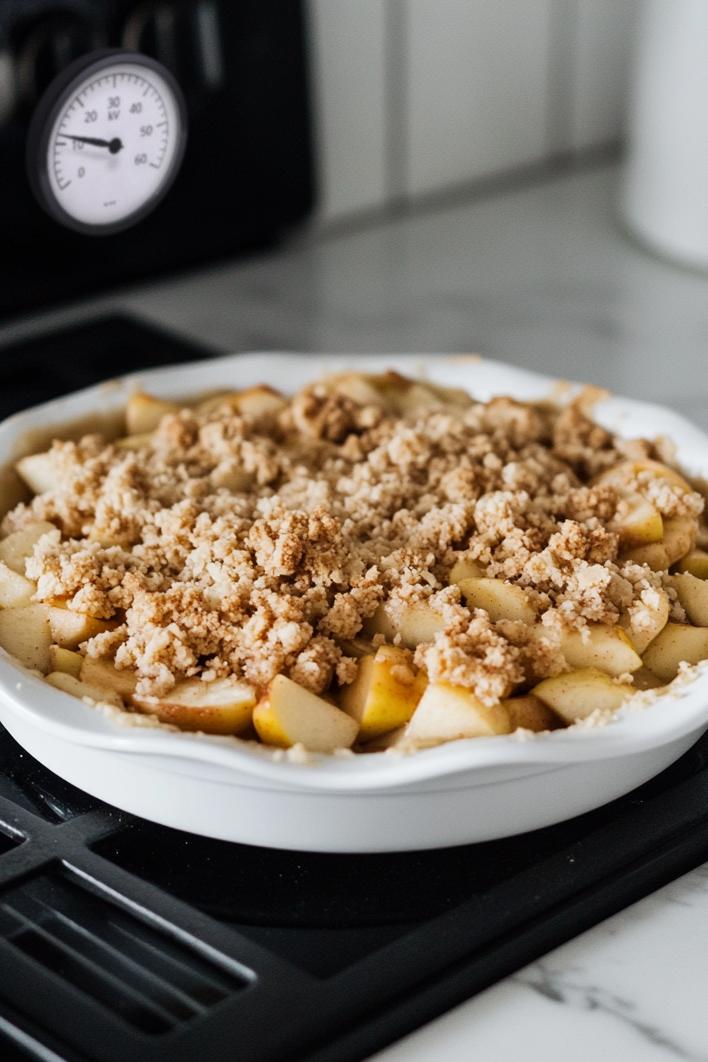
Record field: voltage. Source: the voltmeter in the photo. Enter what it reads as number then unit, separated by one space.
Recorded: 12 kV
